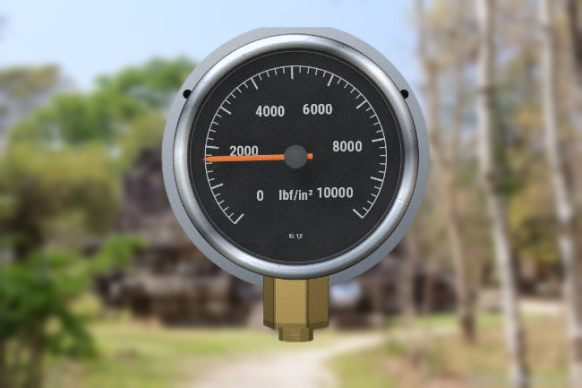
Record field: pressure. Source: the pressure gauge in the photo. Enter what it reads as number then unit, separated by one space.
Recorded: 1700 psi
